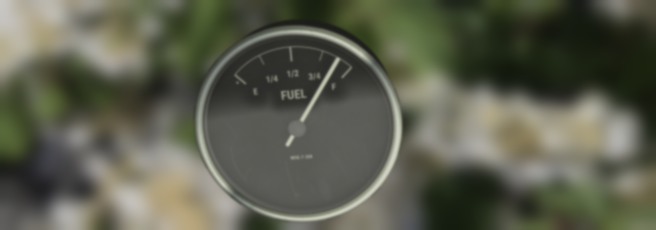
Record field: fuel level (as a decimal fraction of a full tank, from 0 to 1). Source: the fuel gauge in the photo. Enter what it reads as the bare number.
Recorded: 0.875
